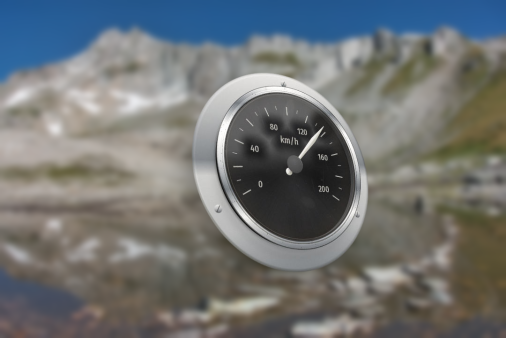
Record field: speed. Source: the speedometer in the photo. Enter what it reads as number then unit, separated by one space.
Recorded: 135 km/h
